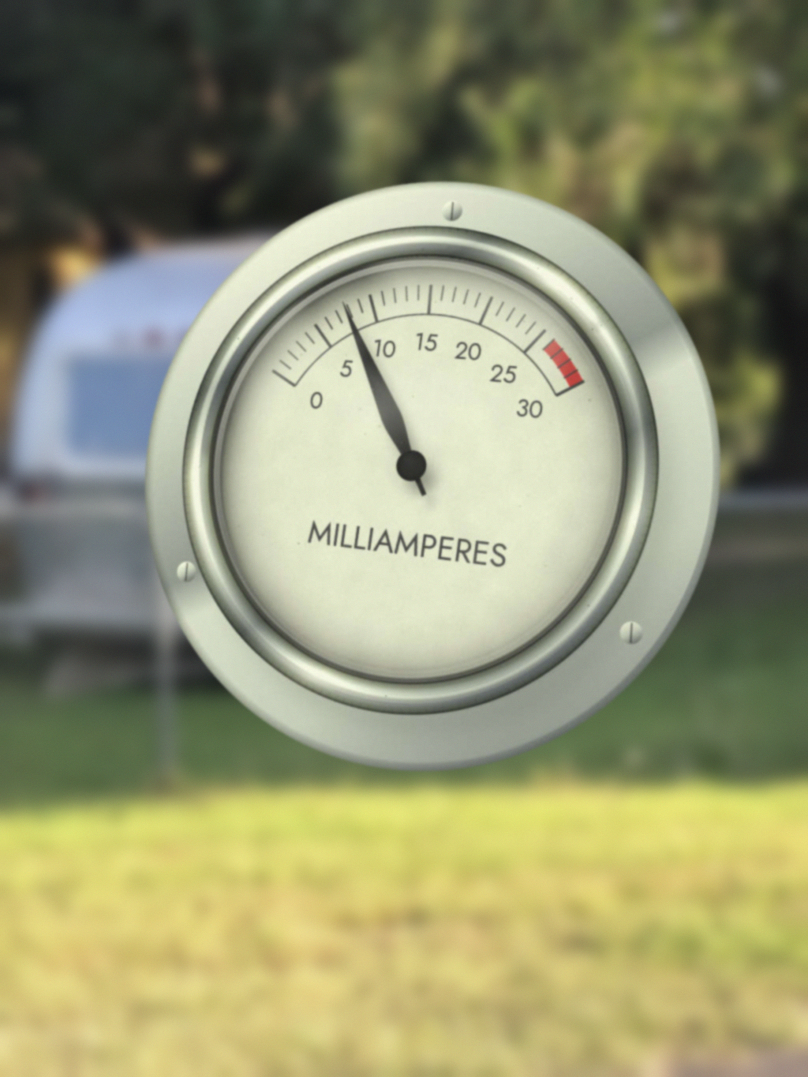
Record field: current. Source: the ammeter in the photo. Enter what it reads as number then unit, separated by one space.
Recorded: 8 mA
